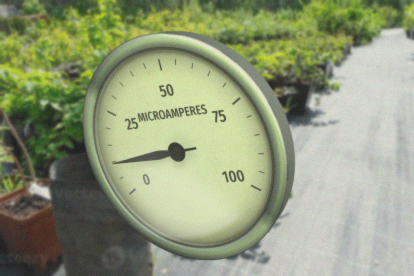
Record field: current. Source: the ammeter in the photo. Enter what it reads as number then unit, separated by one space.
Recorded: 10 µA
